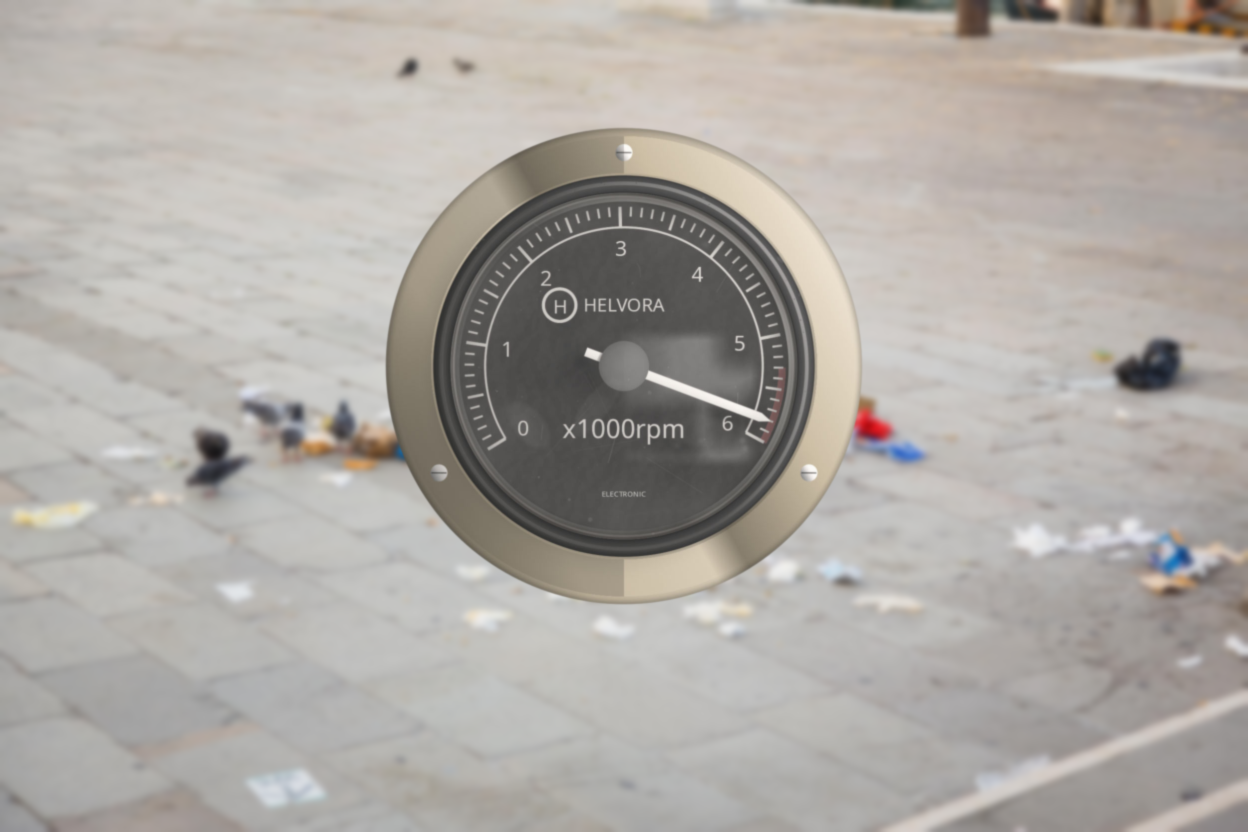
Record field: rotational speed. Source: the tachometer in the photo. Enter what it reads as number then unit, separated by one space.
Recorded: 5800 rpm
